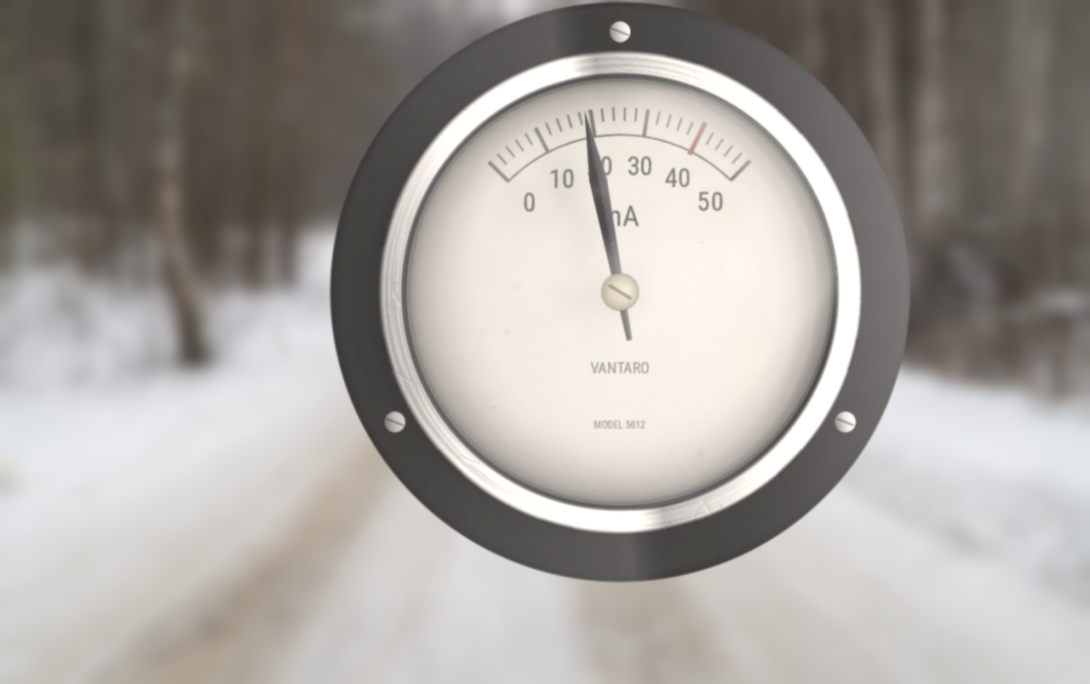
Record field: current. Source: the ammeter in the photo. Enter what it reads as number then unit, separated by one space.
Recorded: 19 mA
